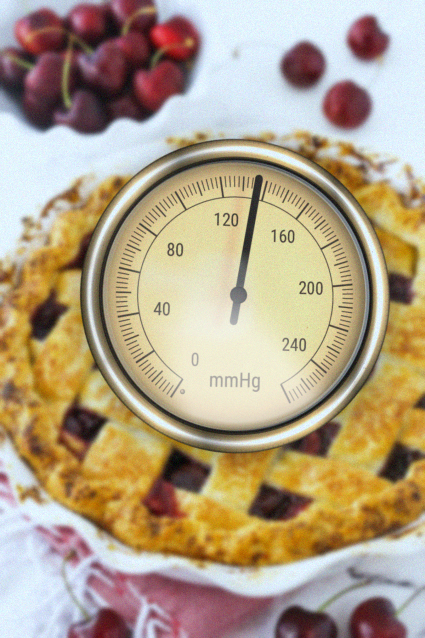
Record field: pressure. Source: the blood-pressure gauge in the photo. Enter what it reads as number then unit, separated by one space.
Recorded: 136 mmHg
